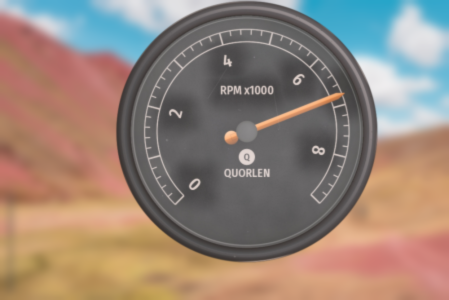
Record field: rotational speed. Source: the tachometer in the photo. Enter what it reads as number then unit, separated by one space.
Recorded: 6800 rpm
